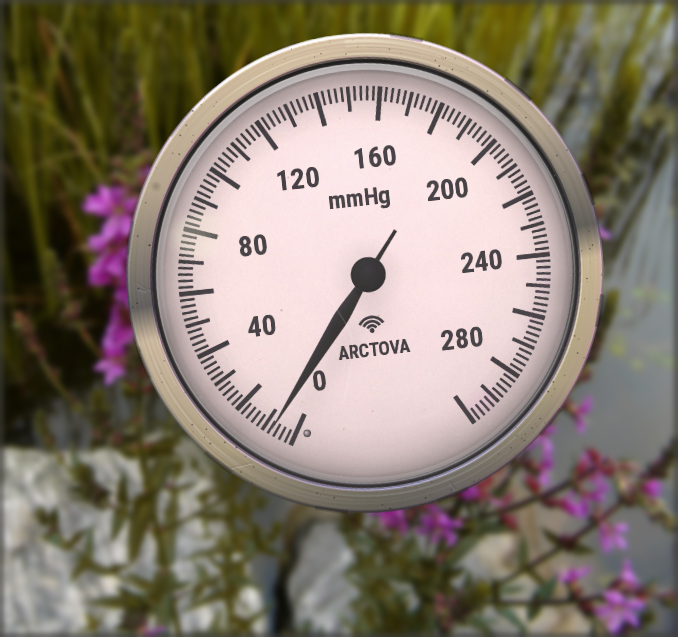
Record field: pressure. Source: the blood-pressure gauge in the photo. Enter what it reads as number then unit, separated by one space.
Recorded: 8 mmHg
